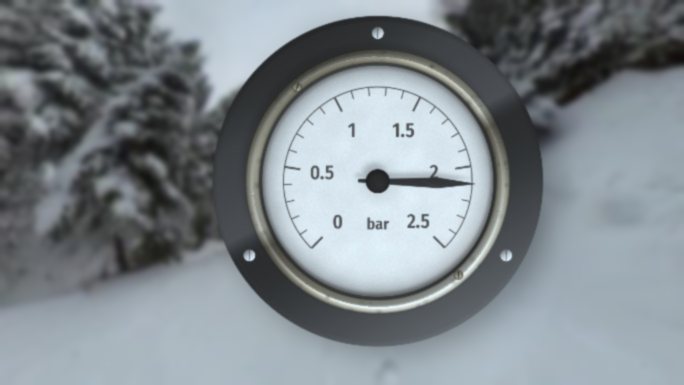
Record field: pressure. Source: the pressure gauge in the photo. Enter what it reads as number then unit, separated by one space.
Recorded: 2.1 bar
